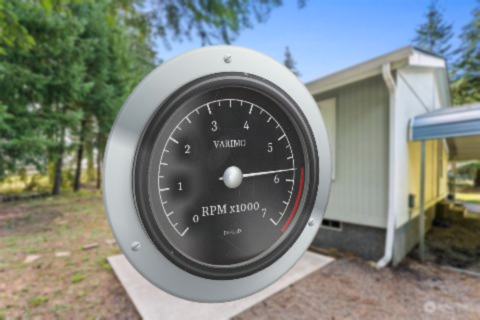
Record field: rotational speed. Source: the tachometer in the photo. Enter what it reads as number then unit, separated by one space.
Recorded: 5750 rpm
